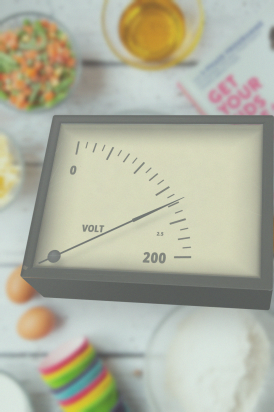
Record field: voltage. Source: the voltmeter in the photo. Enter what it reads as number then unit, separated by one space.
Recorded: 140 V
